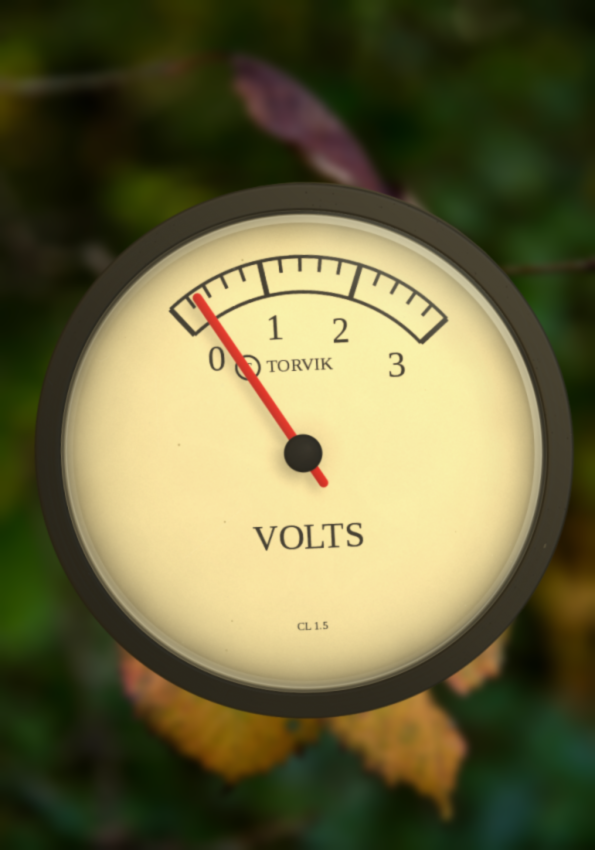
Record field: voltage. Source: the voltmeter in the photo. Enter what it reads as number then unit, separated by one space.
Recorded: 0.3 V
